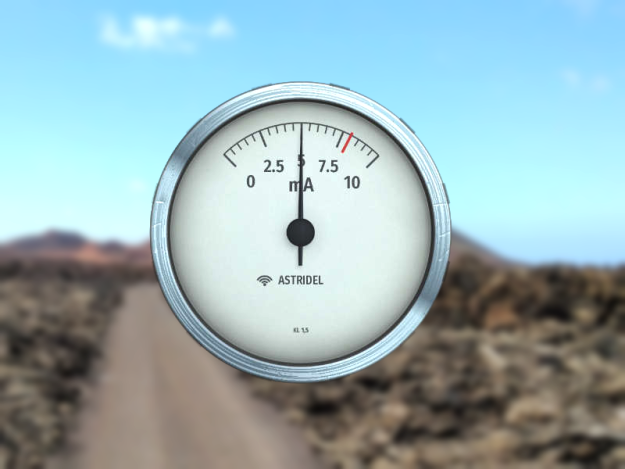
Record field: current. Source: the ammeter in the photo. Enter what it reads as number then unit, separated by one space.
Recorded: 5 mA
